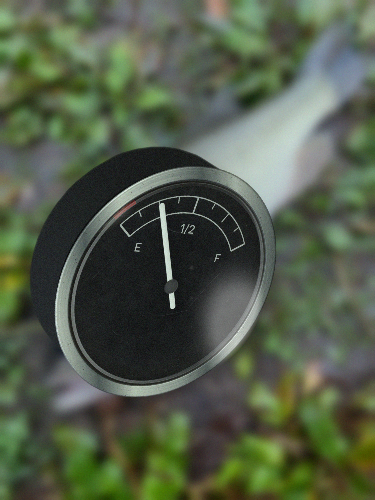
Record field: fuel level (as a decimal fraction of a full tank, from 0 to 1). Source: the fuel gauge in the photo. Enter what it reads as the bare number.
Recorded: 0.25
